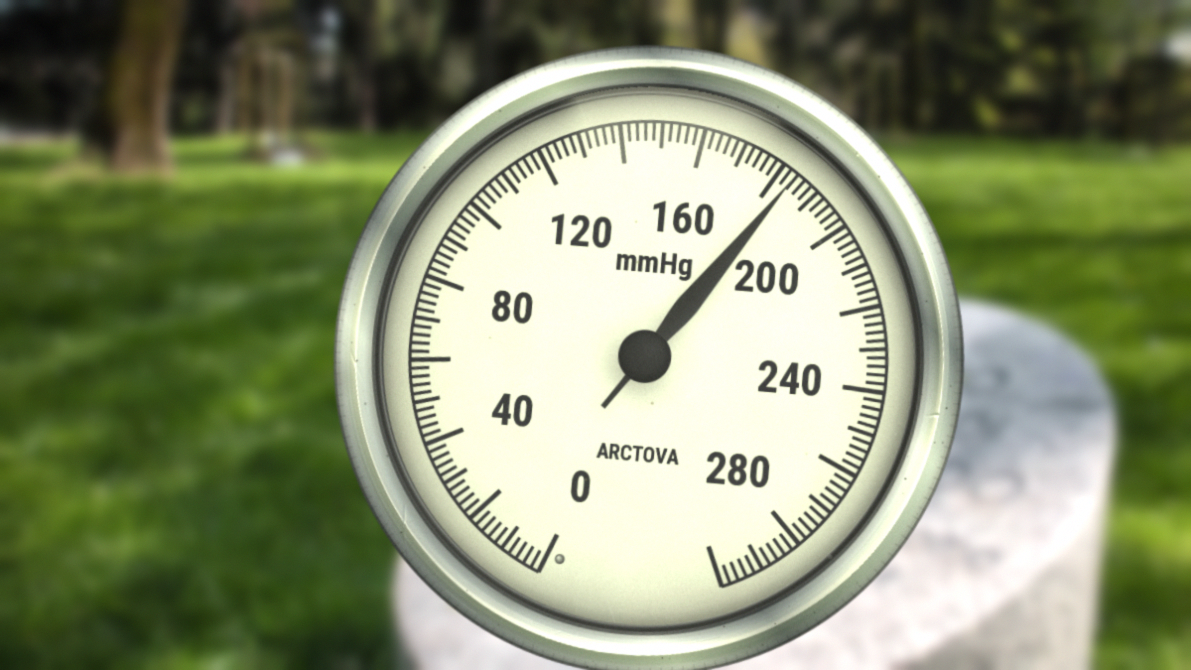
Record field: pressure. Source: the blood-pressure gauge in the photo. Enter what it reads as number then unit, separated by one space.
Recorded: 184 mmHg
